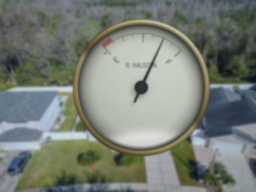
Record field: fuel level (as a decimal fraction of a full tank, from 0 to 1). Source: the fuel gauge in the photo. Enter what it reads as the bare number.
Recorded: 0.75
